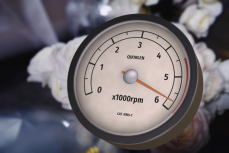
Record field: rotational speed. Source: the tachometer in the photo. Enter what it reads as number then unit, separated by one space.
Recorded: 5750 rpm
